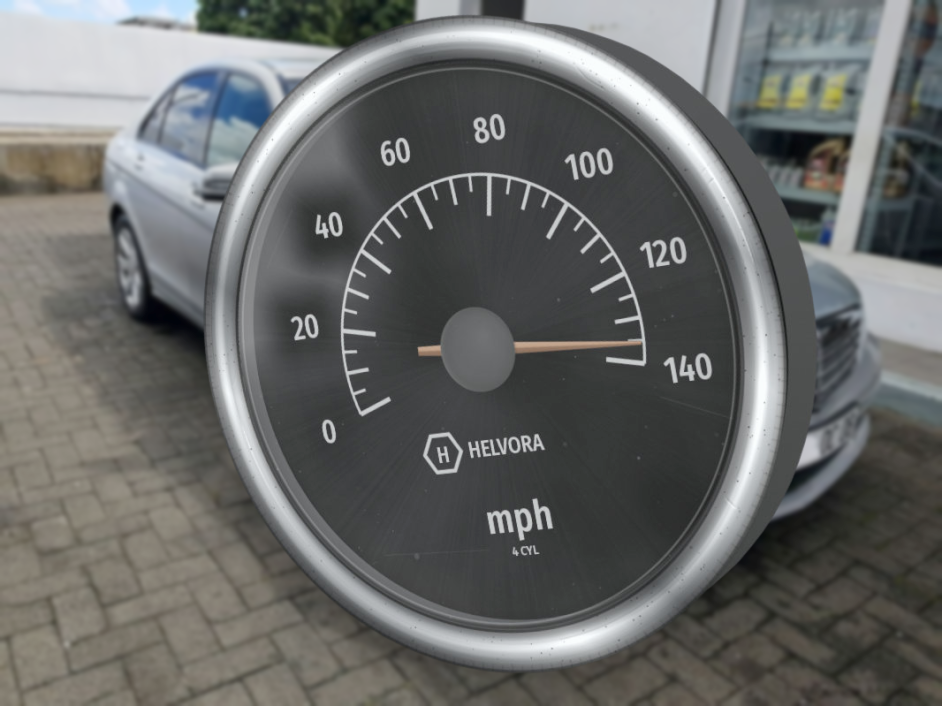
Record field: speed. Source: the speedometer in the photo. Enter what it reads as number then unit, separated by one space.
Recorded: 135 mph
